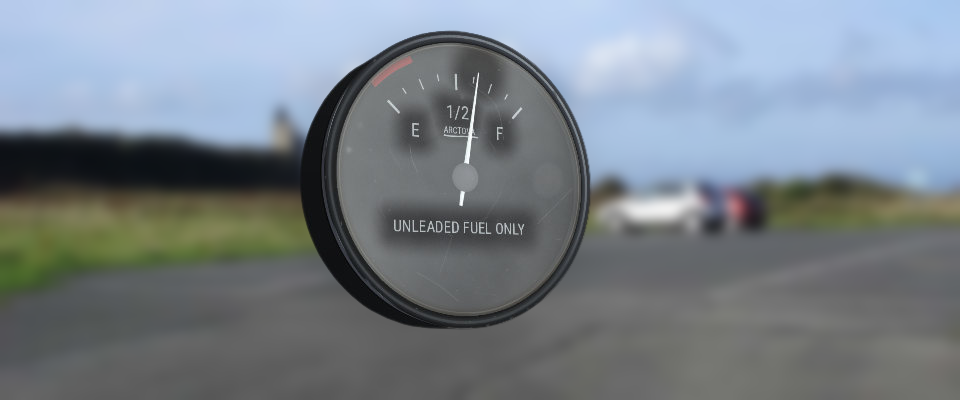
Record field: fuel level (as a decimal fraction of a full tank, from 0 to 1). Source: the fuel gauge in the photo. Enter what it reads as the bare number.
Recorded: 0.625
